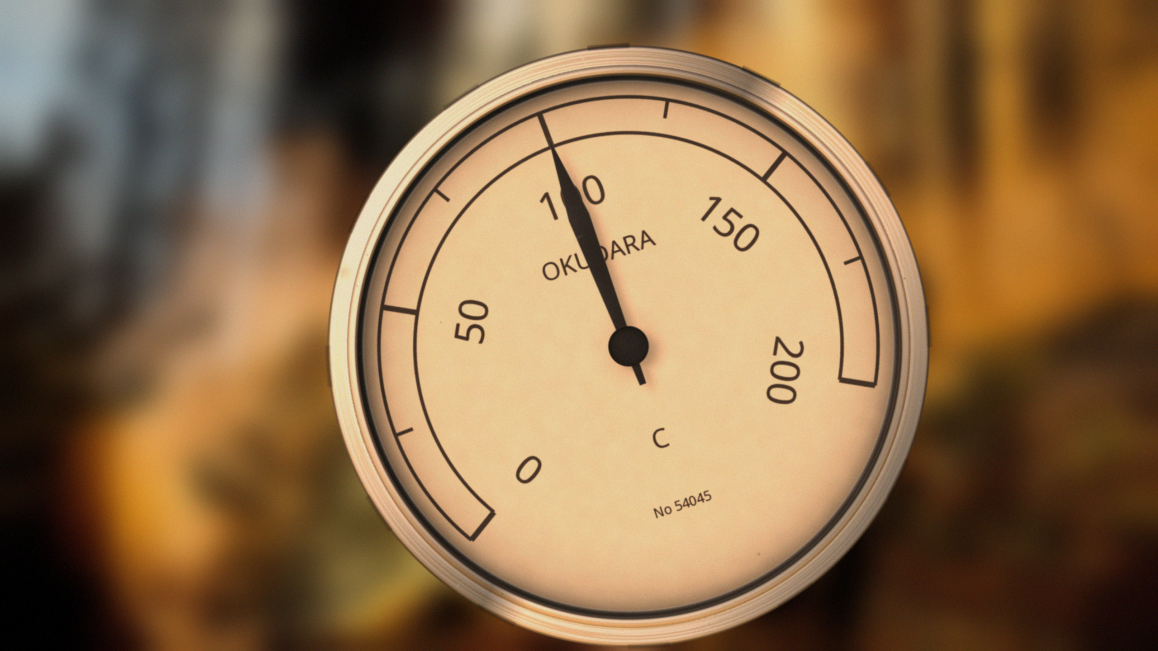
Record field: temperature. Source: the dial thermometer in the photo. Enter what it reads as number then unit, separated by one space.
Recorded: 100 °C
